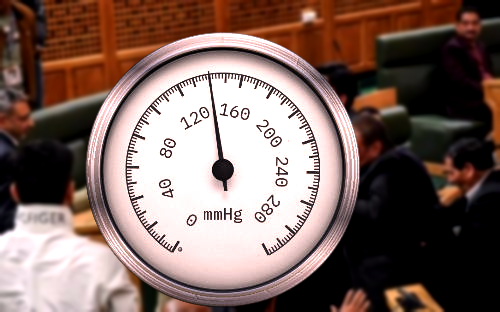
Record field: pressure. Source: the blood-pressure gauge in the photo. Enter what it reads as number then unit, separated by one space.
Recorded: 140 mmHg
